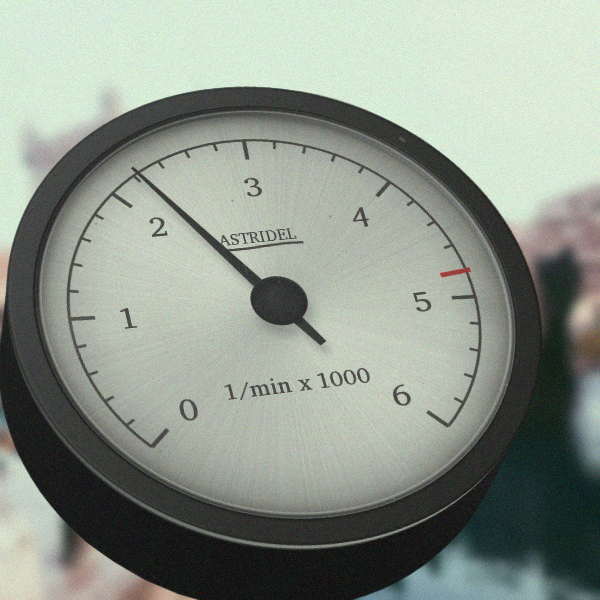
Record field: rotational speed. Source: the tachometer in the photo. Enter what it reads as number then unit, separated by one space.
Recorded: 2200 rpm
